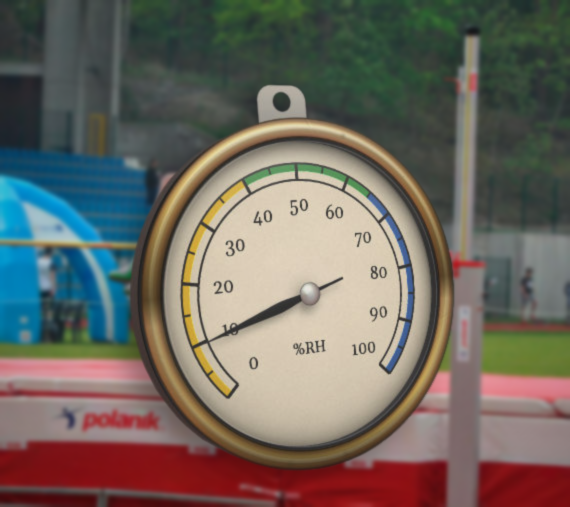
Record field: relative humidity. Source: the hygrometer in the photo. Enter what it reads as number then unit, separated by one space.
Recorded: 10 %
